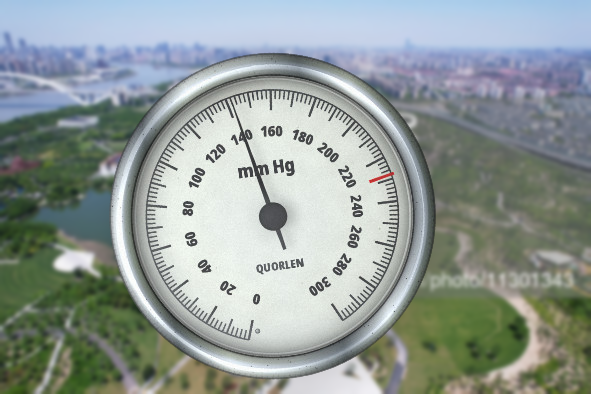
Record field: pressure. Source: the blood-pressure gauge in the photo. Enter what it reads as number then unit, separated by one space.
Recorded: 142 mmHg
